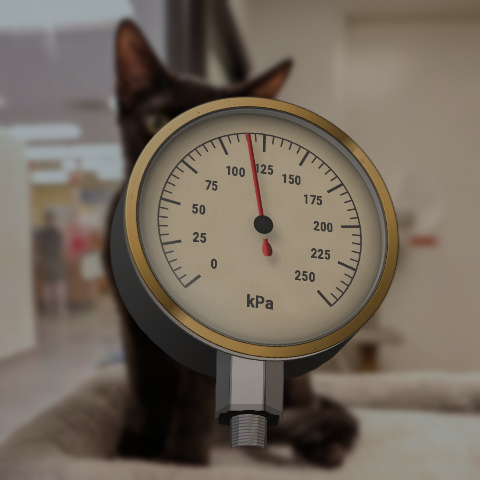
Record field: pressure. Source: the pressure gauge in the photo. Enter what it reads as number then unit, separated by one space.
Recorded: 115 kPa
